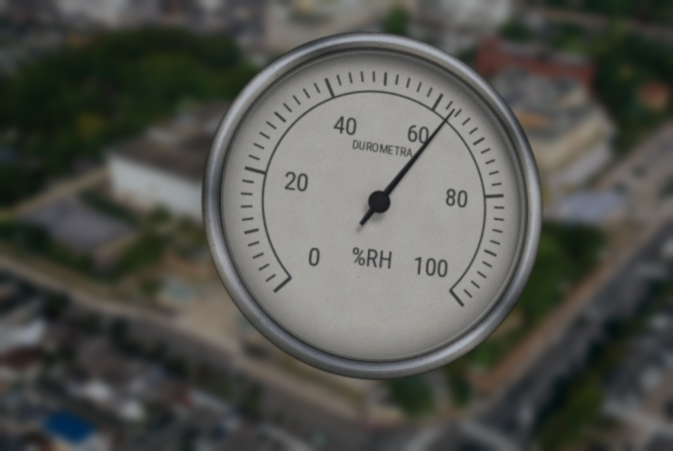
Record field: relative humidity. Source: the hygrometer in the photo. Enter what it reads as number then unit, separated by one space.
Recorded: 63 %
